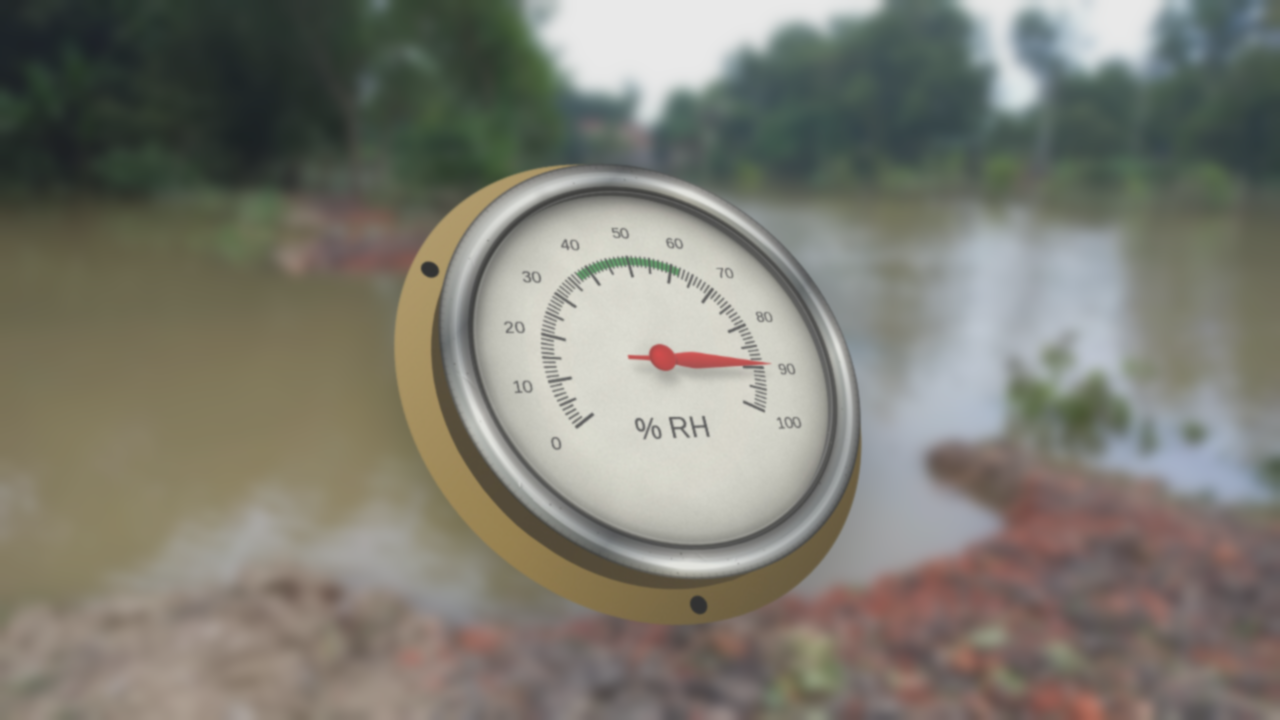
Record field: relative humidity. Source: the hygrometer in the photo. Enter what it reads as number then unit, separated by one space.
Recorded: 90 %
